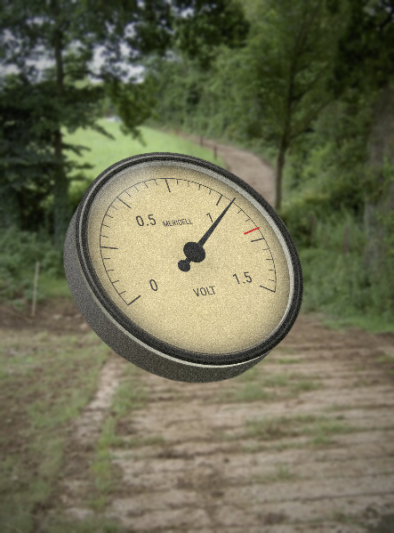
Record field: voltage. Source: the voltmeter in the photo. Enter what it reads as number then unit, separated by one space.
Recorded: 1.05 V
